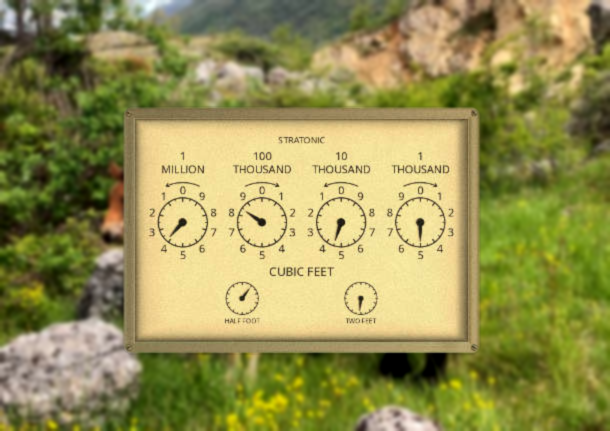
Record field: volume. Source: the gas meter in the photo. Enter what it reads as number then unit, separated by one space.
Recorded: 384500 ft³
